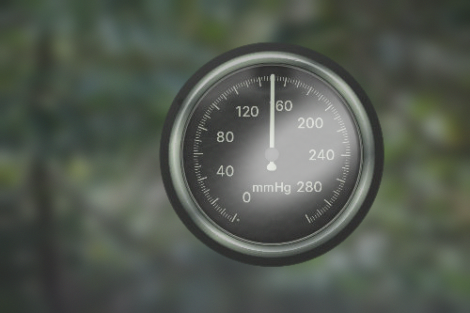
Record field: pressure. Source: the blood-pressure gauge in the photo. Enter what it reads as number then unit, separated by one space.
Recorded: 150 mmHg
